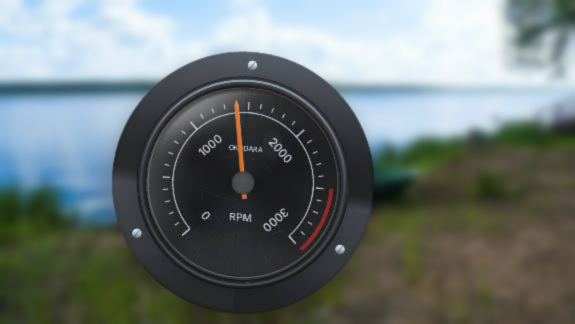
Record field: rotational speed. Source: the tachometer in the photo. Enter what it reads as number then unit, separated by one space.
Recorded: 1400 rpm
